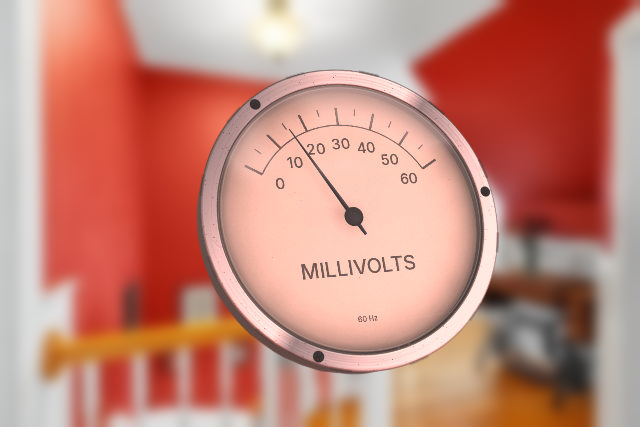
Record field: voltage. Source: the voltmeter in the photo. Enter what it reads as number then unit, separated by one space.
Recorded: 15 mV
